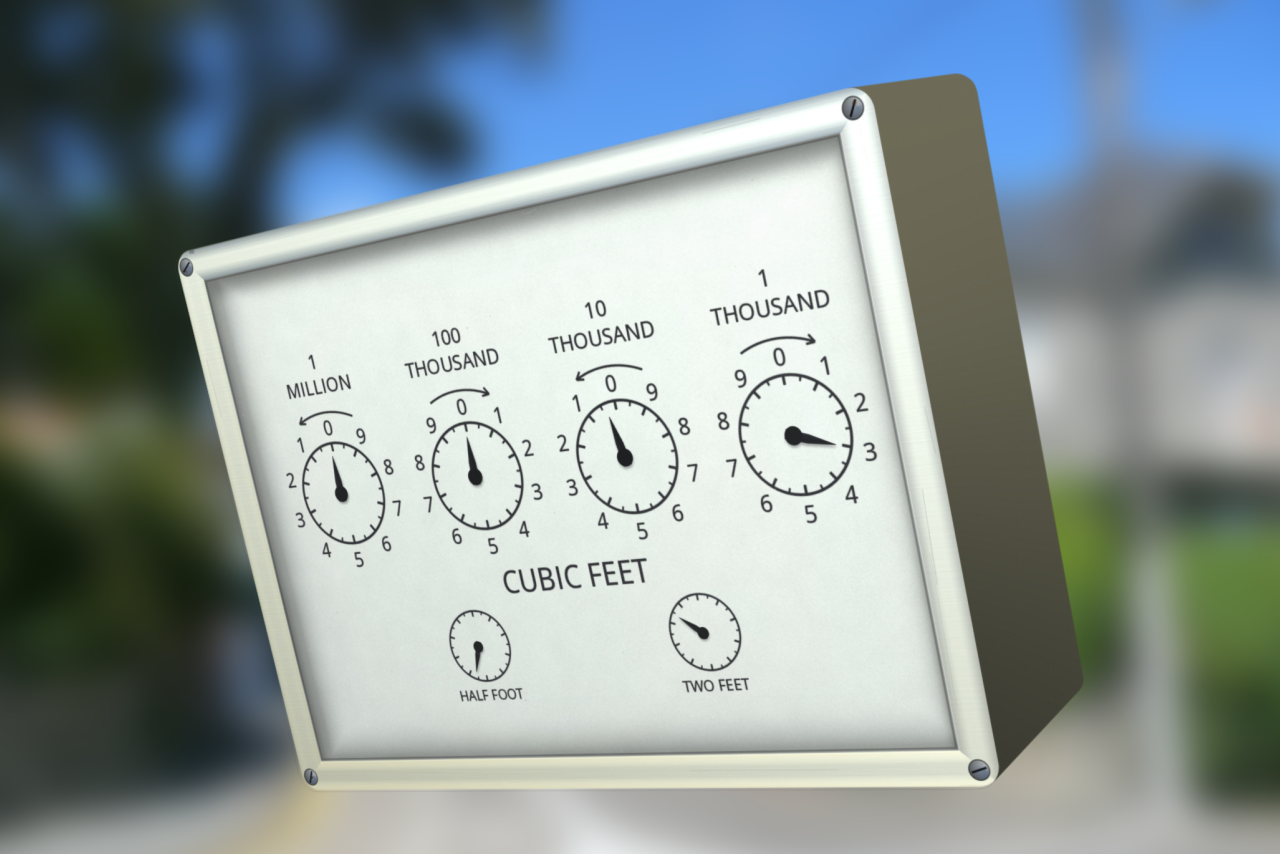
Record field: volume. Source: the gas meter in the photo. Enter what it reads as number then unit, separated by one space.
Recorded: 300 ft³
